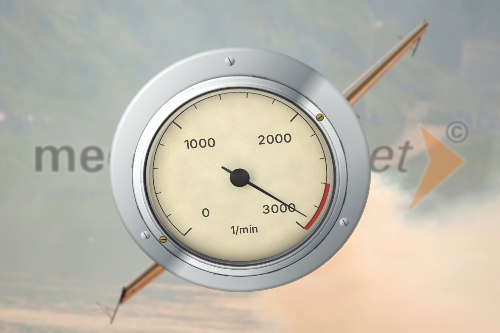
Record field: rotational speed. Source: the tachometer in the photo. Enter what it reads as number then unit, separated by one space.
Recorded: 2900 rpm
